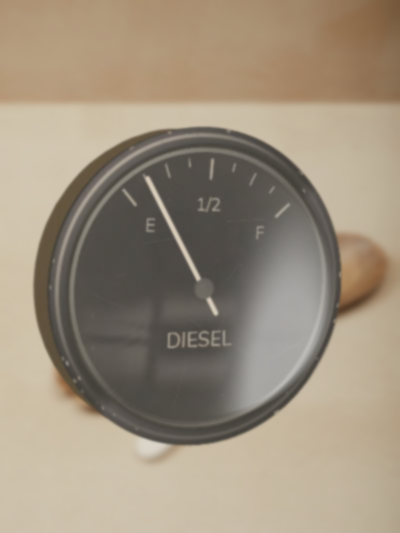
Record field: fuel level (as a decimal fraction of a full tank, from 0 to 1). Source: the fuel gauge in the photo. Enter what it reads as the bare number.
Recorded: 0.125
